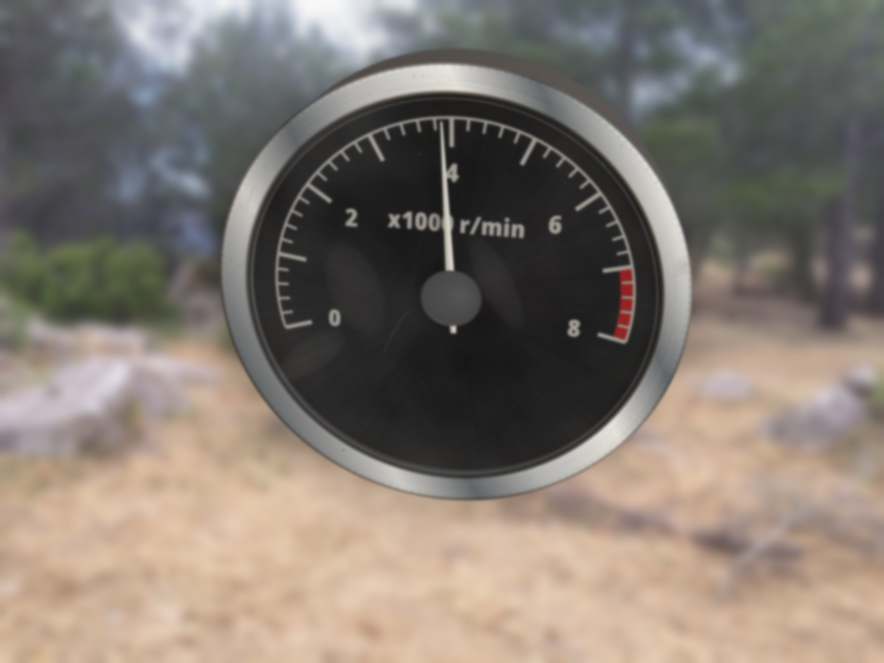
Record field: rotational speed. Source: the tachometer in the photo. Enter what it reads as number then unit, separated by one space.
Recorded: 3900 rpm
